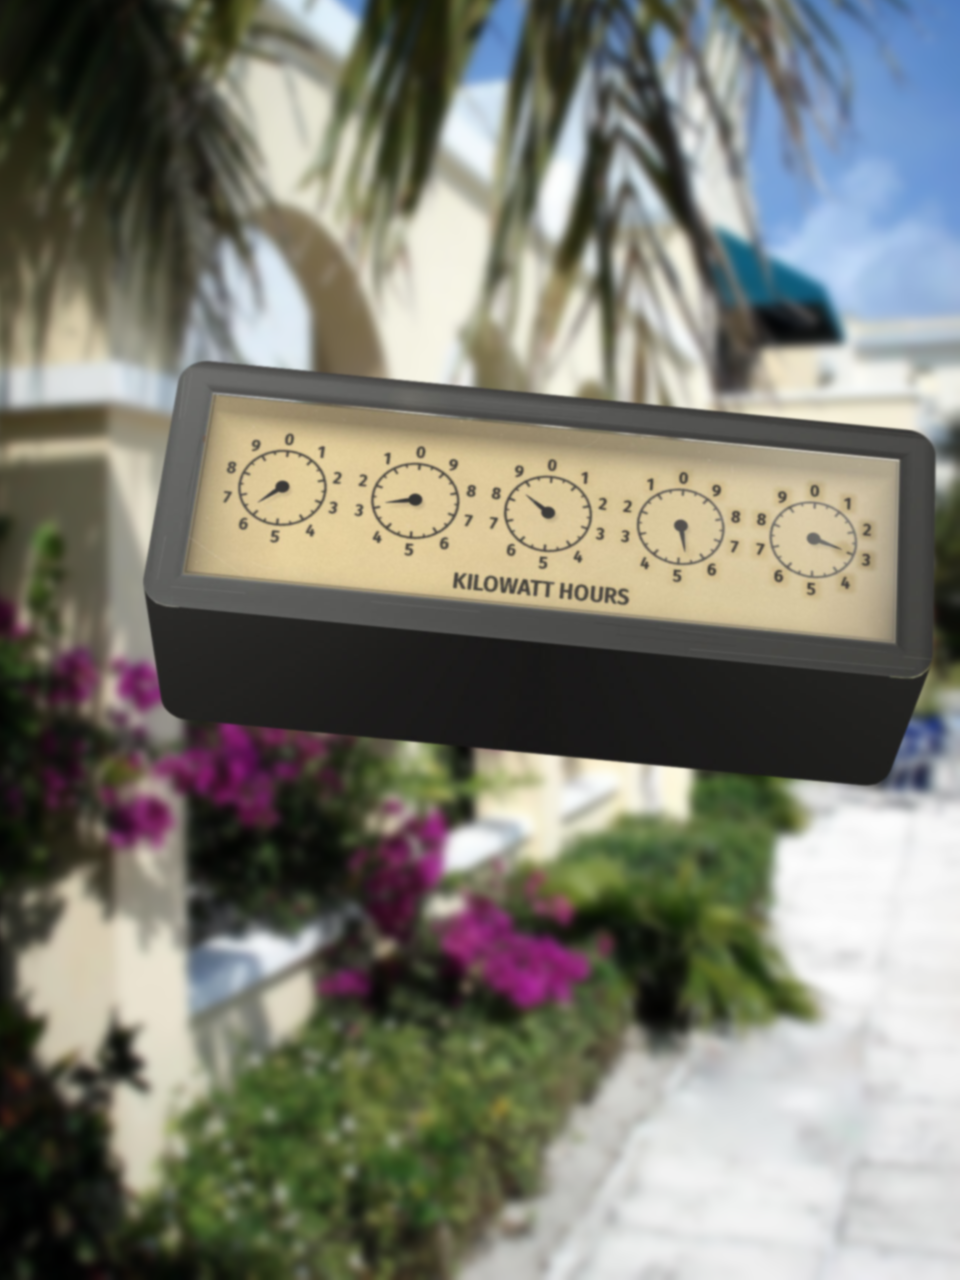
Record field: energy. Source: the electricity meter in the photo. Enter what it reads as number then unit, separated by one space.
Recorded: 62853 kWh
